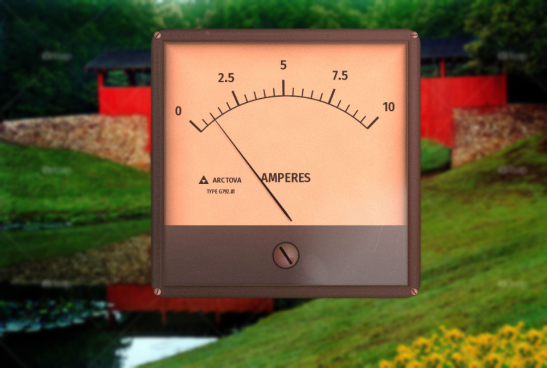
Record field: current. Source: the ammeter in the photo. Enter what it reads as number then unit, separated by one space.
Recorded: 1 A
